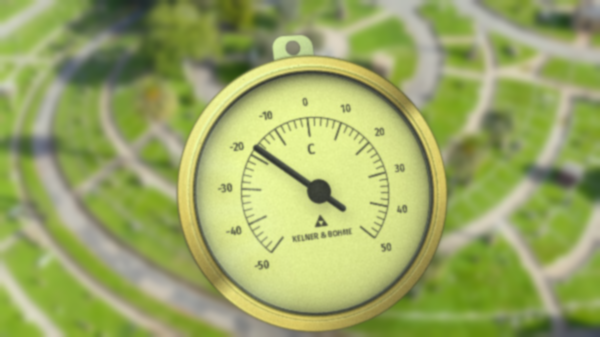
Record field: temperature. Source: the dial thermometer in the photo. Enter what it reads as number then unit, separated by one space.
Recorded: -18 °C
